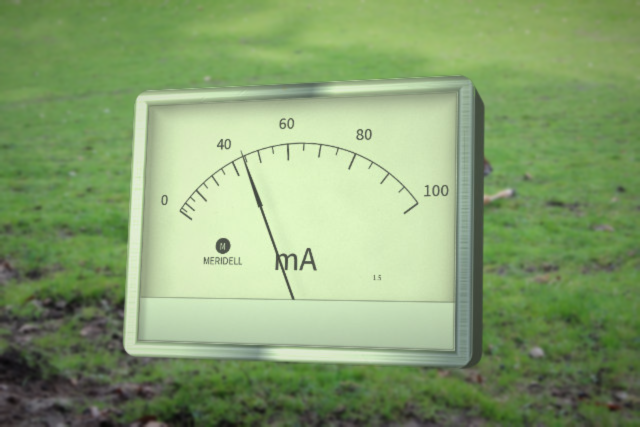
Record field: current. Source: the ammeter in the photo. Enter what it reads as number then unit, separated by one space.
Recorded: 45 mA
